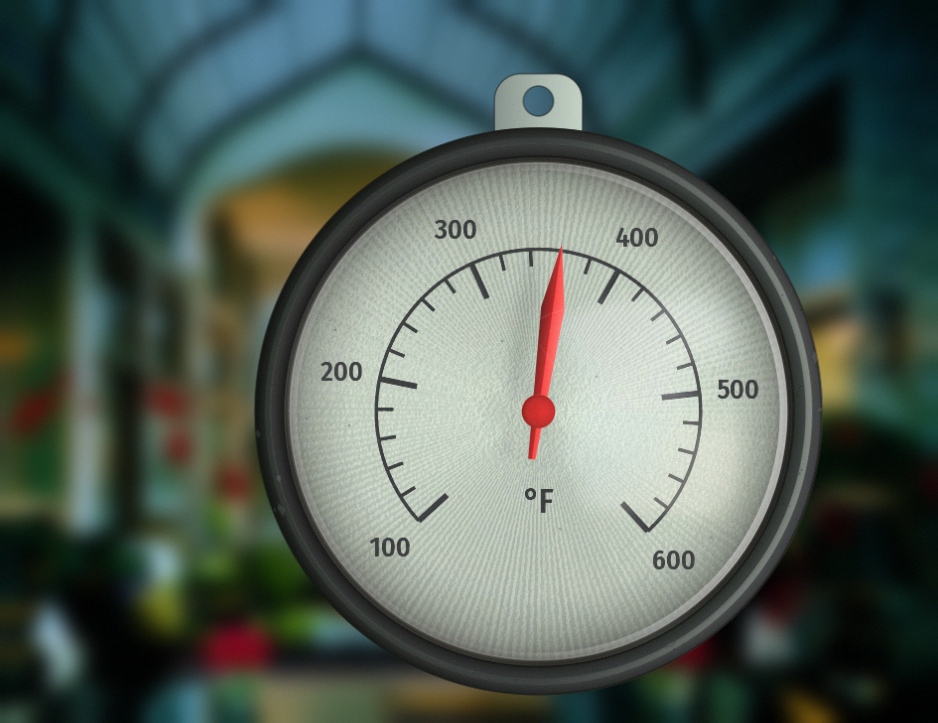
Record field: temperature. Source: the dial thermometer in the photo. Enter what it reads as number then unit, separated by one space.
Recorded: 360 °F
